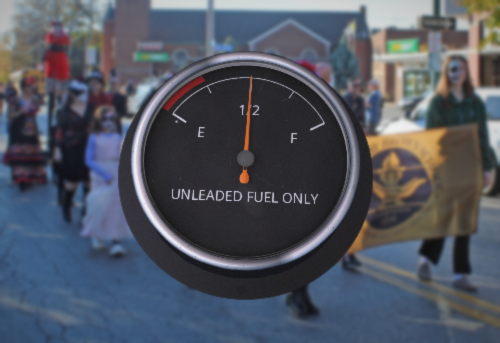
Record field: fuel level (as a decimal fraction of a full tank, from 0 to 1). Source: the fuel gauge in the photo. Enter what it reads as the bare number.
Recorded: 0.5
